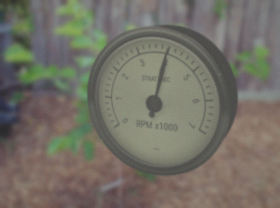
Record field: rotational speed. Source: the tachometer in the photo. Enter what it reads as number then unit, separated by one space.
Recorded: 4000 rpm
